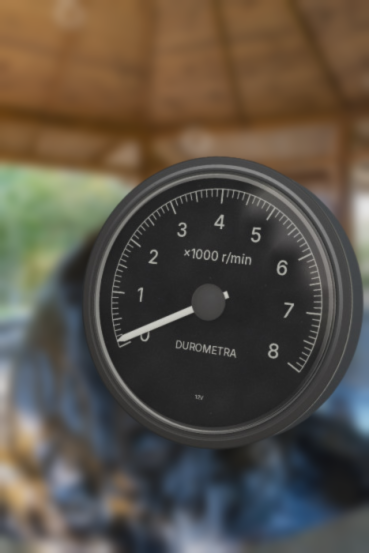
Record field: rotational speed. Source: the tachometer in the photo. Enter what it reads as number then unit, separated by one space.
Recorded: 100 rpm
